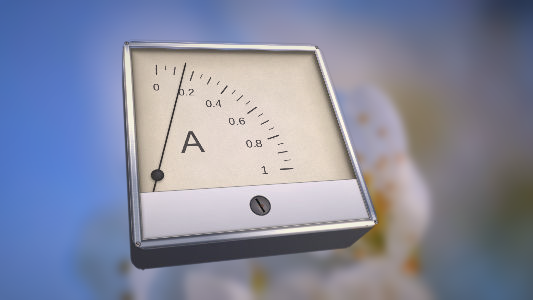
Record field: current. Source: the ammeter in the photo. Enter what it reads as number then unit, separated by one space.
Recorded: 0.15 A
